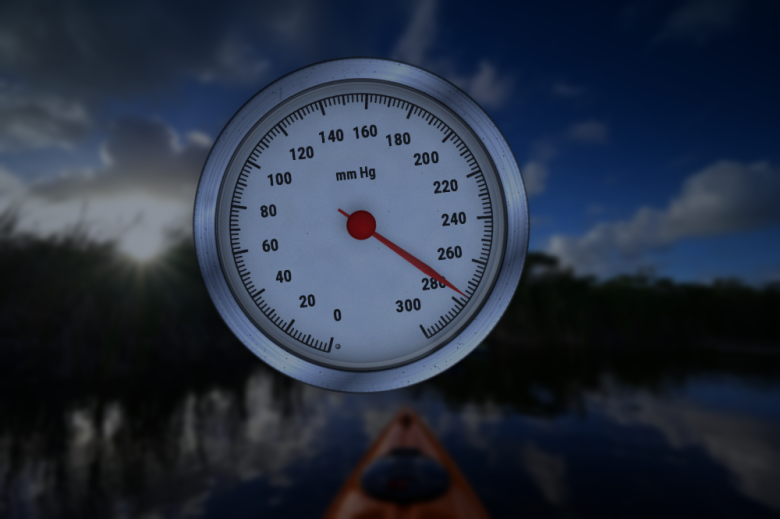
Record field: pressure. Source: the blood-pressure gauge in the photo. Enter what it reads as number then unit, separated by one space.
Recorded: 276 mmHg
